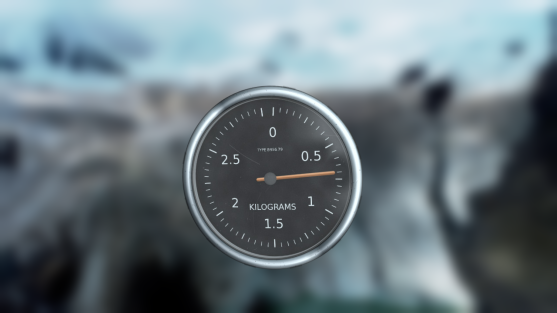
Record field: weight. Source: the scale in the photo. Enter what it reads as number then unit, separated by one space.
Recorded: 0.7 kg
